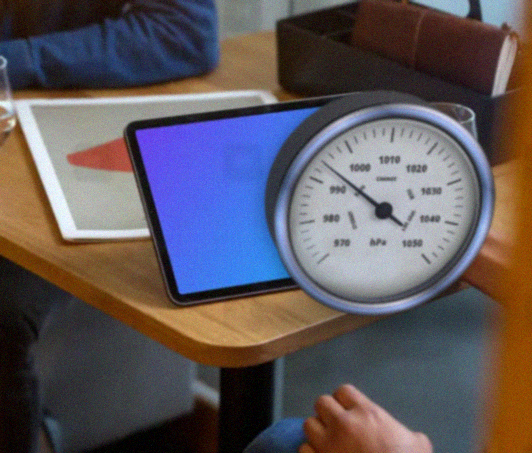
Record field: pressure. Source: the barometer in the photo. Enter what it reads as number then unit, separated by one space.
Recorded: 994 hPa
